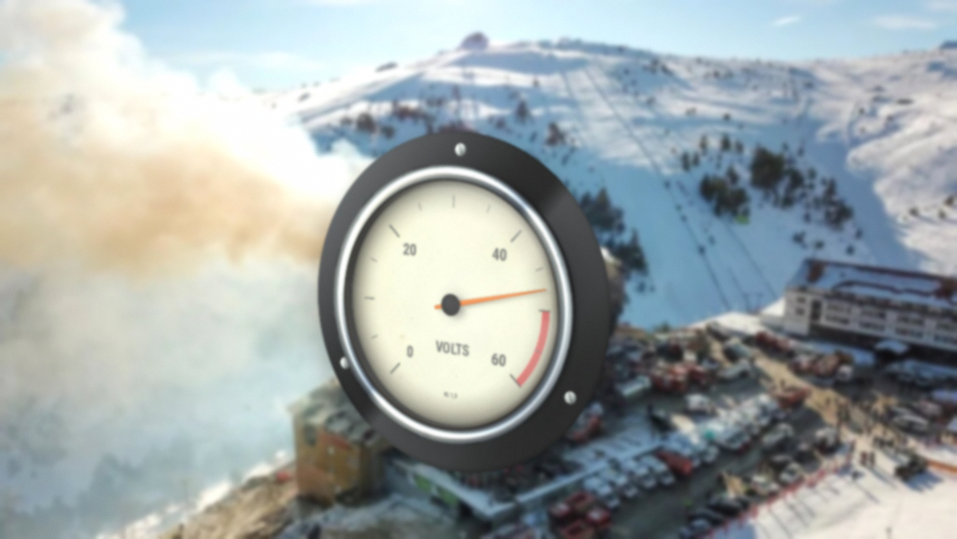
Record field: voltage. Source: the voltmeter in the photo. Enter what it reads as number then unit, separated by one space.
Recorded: 47.5 V
